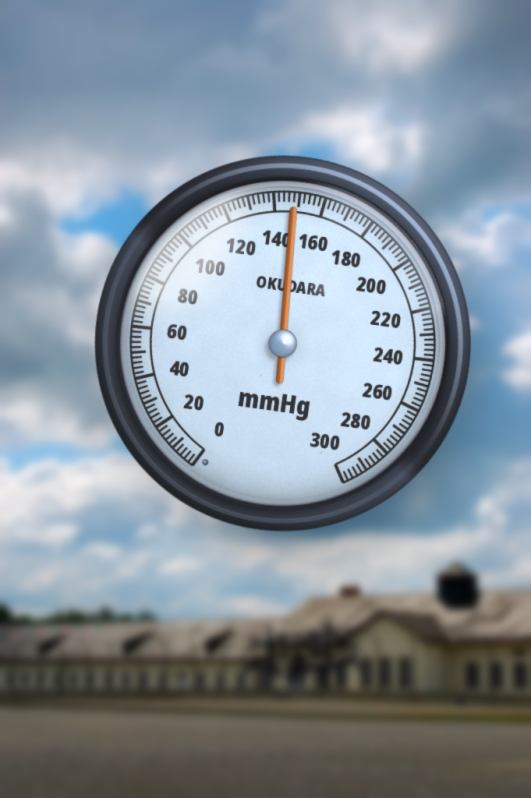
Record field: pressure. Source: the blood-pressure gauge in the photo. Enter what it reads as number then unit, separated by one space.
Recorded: 148 mmHg
